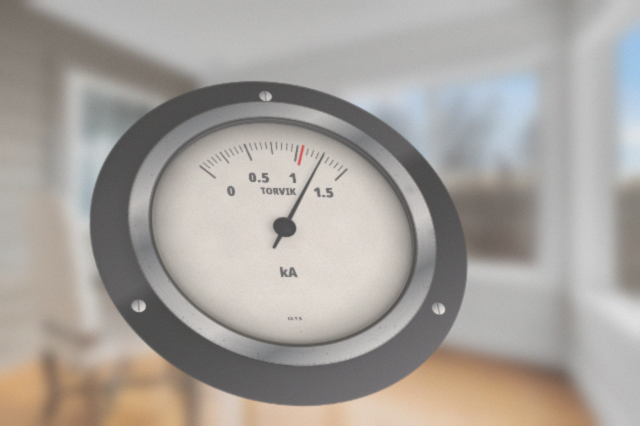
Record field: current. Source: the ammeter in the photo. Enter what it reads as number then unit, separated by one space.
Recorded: 1.25 kA
